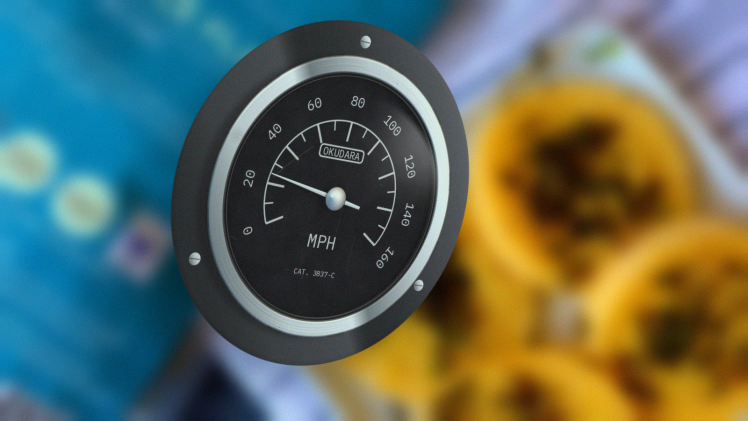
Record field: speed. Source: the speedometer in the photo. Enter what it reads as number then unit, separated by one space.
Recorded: 25 mph
